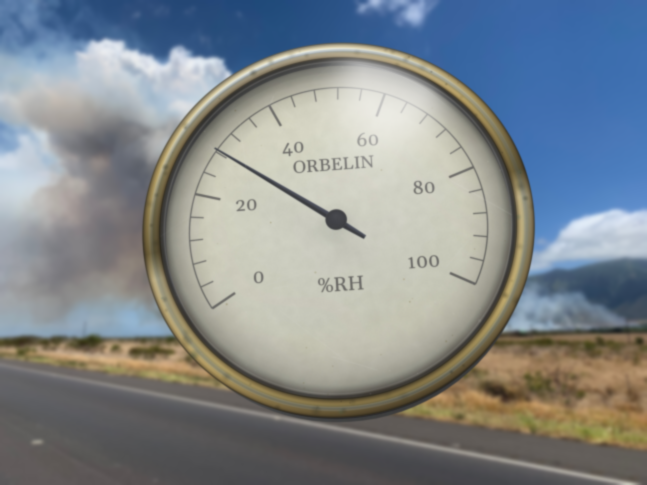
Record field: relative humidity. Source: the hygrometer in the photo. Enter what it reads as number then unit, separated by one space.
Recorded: 28 %
